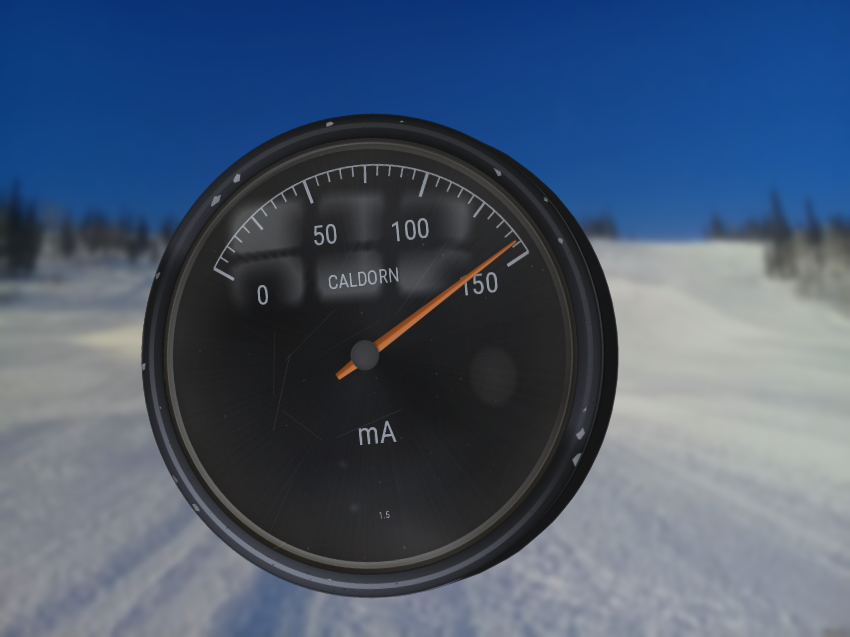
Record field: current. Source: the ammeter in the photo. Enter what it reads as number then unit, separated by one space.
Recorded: 145 mA
